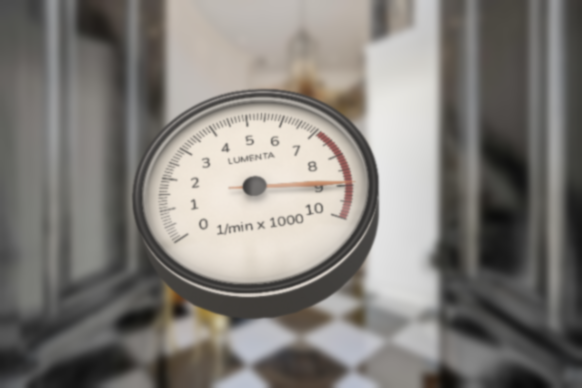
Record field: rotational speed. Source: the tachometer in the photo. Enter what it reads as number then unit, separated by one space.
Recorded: 9000 rpm
